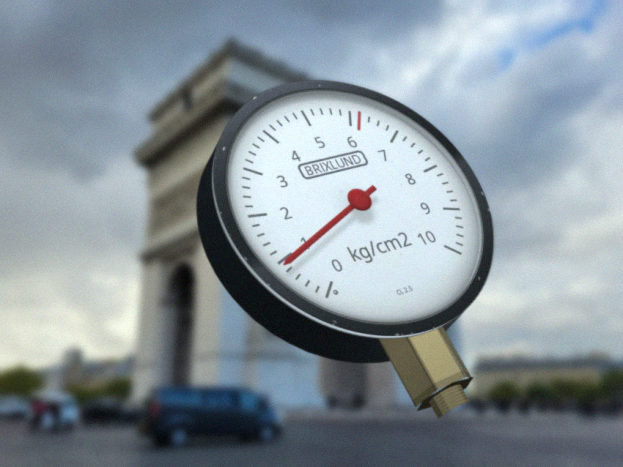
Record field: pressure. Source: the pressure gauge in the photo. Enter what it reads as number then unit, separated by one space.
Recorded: 0.9 kg/cm²
